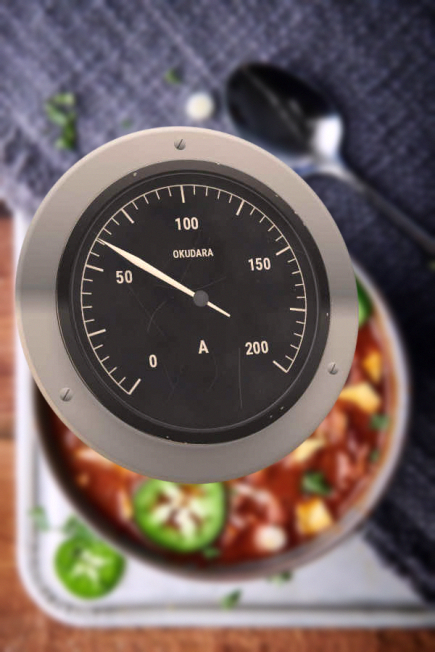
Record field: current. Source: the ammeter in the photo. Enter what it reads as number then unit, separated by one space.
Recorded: 60 A
